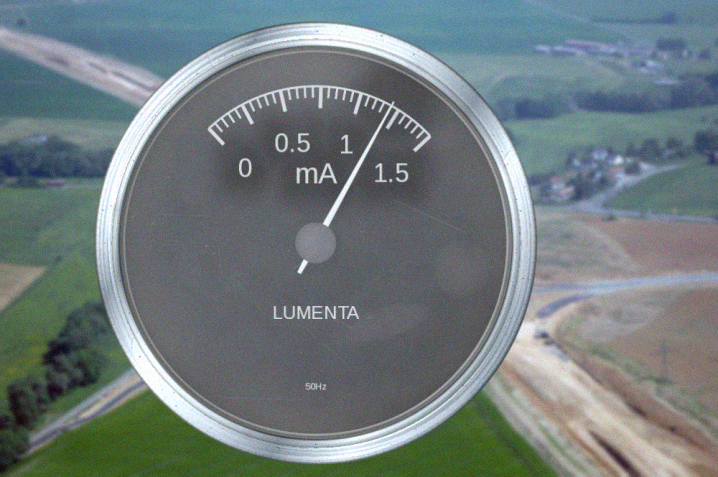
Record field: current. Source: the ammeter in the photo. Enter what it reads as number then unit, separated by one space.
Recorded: 1.2 mA
